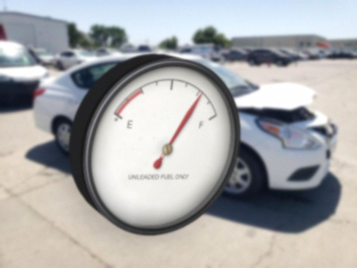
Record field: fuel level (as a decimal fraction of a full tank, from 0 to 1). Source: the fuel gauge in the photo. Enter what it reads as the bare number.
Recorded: 0.75
